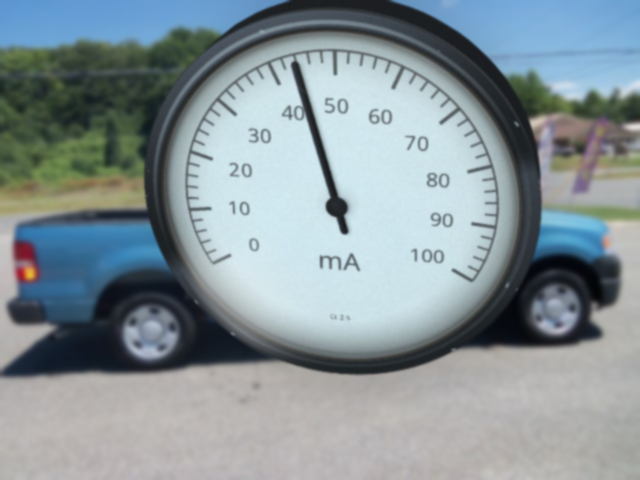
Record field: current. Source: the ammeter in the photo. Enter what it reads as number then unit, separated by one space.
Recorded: 44 mA
